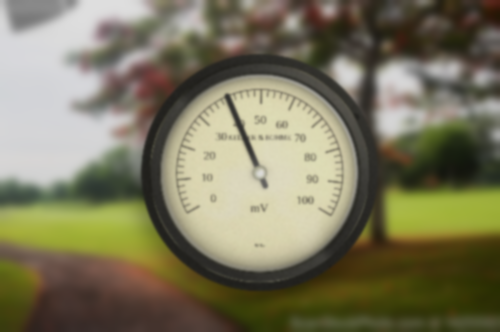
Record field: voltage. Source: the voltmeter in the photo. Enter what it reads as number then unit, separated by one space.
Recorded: 40 mV
